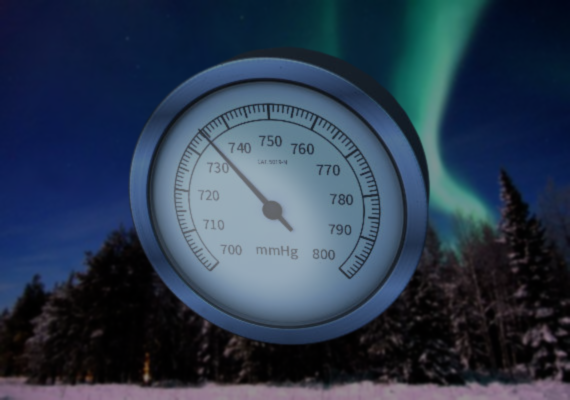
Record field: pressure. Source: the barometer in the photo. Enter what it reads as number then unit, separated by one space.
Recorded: 735 mmHg
